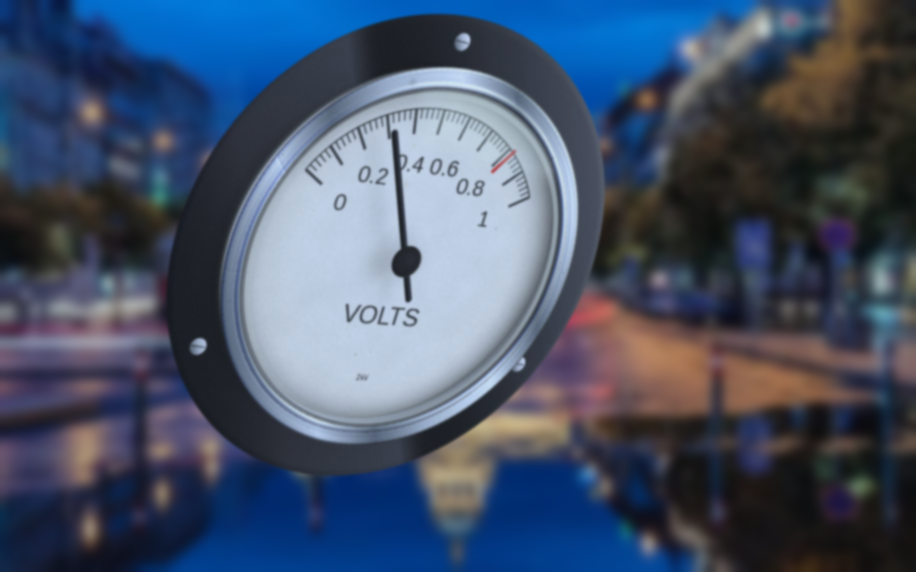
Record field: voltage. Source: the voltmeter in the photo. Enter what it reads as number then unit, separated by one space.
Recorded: 0.3 V
